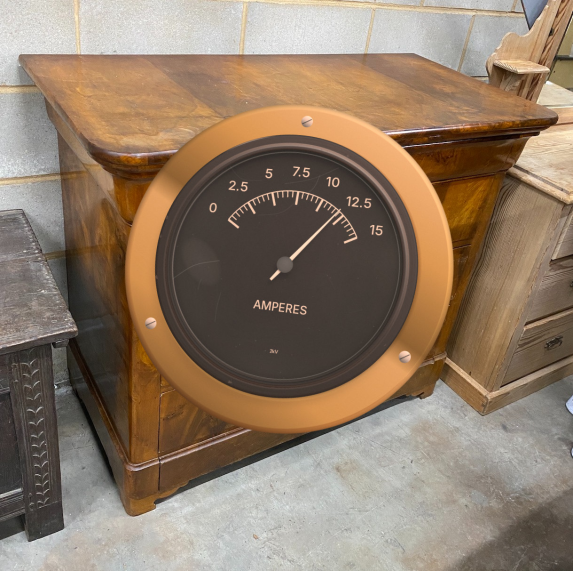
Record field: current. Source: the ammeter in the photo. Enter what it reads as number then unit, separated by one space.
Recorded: 12 A
